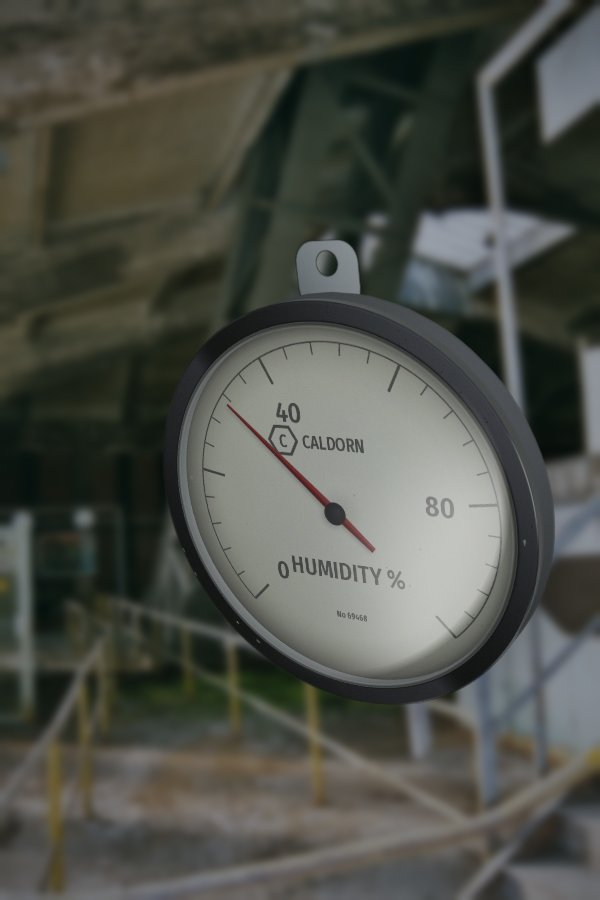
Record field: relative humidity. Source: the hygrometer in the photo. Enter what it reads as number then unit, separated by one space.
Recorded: 32 %
